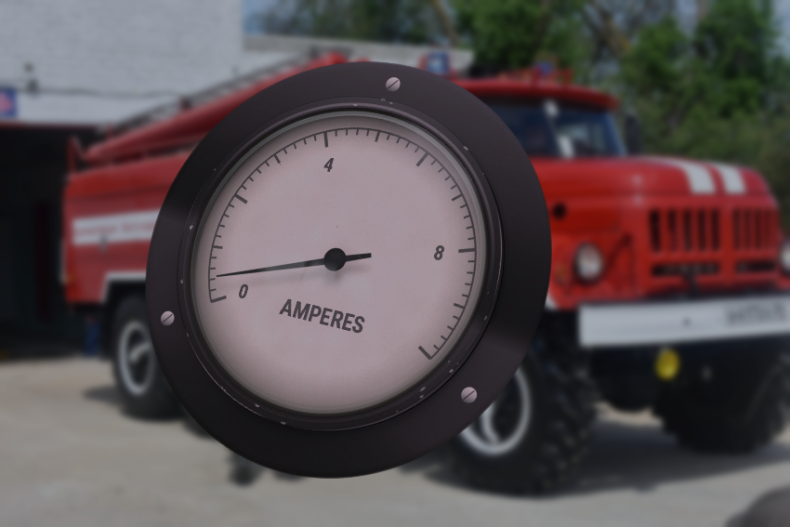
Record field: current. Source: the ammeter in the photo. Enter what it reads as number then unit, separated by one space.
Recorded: 0.4 A
